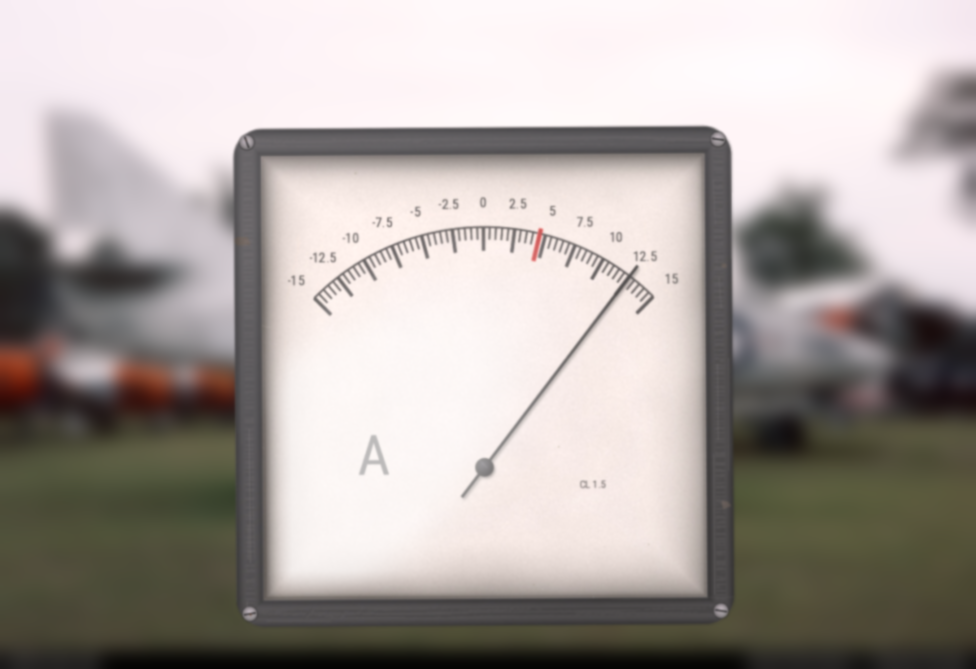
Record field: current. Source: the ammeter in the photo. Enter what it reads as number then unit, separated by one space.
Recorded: 12.5 A
